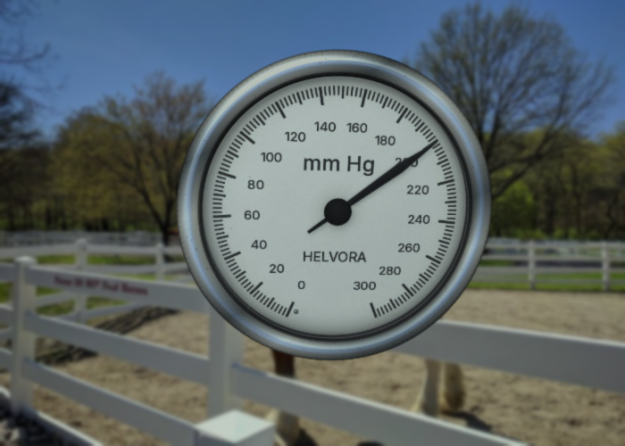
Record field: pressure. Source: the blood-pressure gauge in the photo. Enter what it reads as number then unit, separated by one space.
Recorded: 200 mmHg
